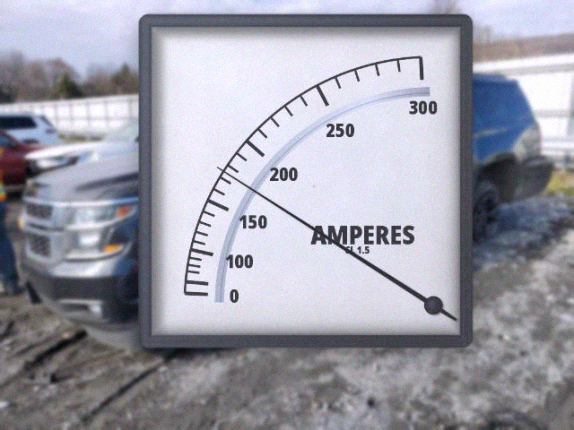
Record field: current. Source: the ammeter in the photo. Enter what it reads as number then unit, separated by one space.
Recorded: 175 A
